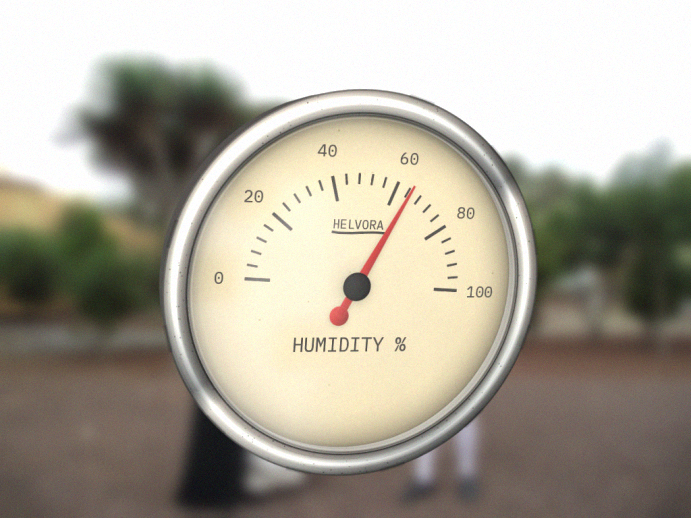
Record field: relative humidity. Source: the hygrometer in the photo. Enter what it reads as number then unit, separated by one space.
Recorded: 64 %
